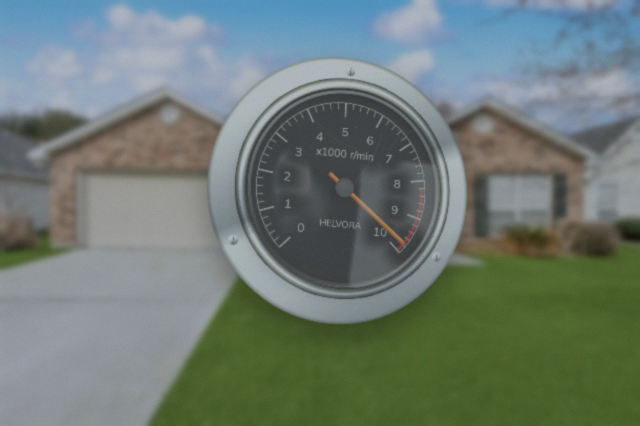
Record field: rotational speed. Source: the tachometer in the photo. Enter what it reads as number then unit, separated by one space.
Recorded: 9800 rpm
